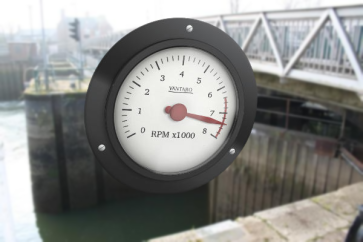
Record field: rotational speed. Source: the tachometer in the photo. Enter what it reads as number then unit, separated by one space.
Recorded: 7400 rpm
